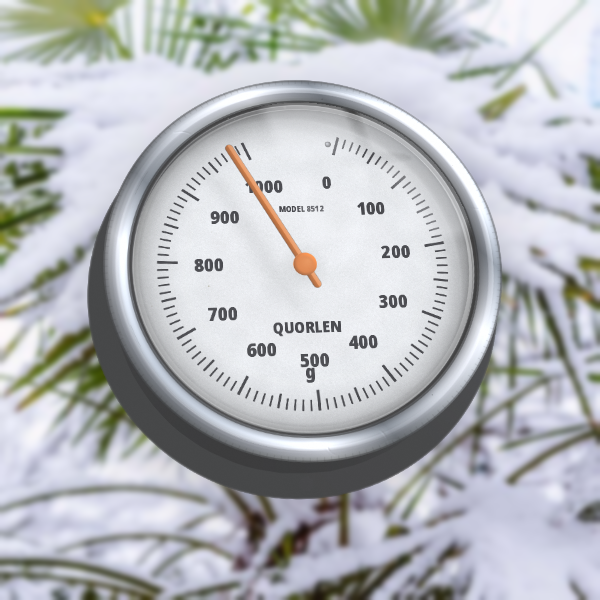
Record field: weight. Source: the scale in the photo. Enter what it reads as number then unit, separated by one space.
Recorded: 980 g
